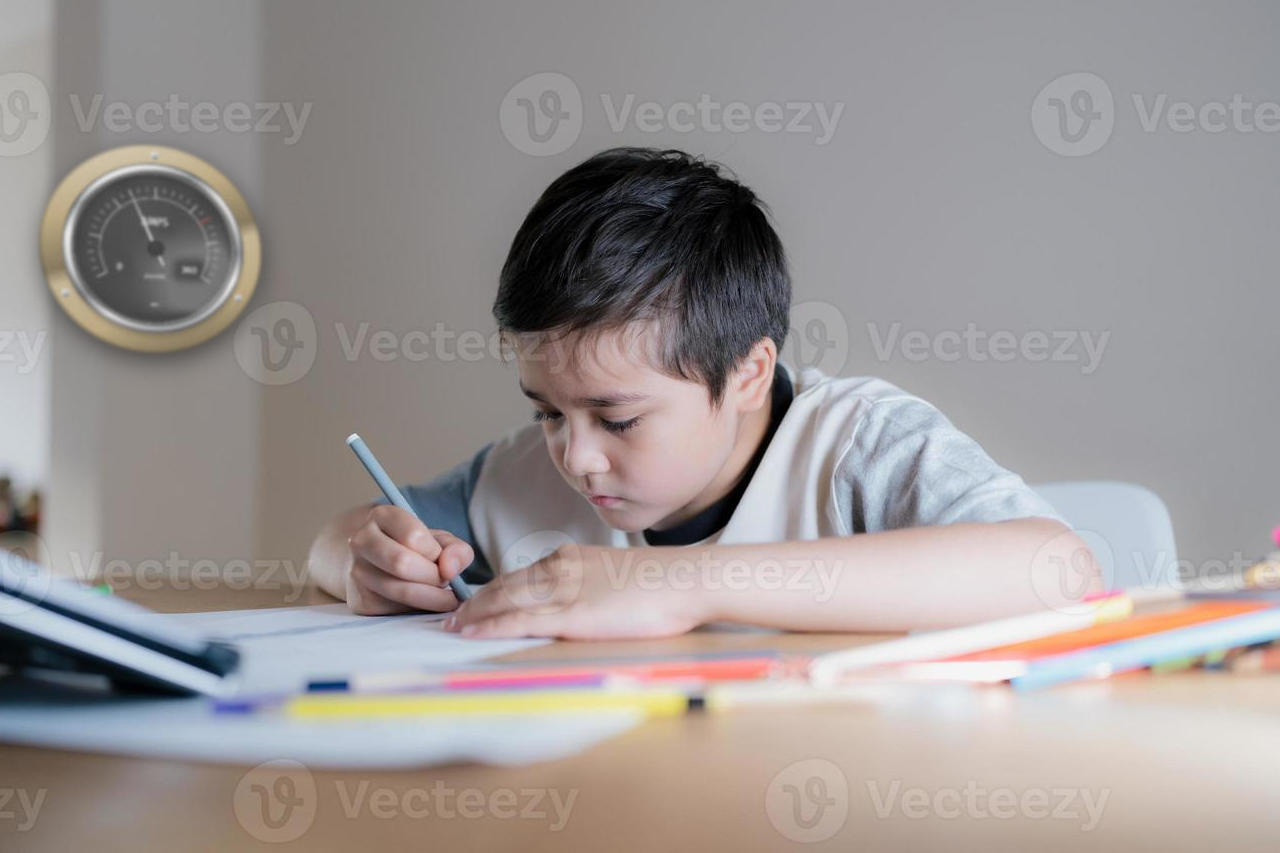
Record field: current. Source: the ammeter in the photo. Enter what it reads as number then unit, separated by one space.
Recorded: 120 A
